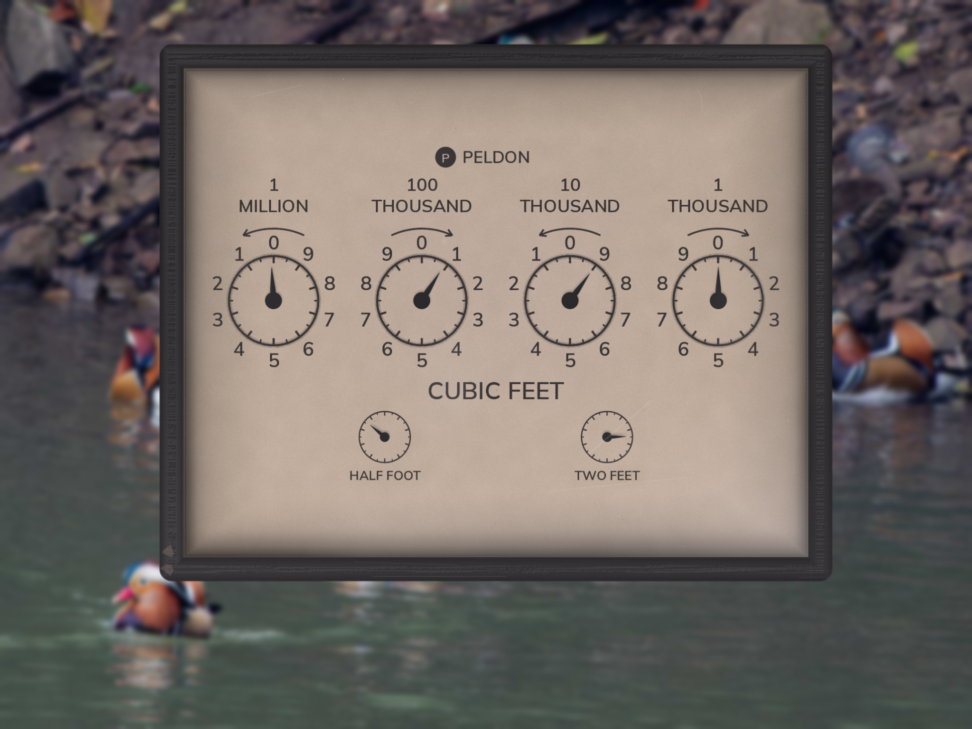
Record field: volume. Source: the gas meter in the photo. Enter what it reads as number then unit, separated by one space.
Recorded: 9000 ft³
